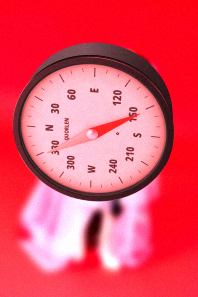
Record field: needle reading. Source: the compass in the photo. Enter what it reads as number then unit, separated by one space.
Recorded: 150 °
